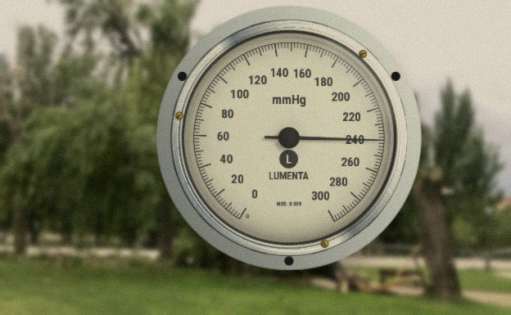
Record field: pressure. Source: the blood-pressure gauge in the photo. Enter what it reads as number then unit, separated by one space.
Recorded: 240 mmHg
